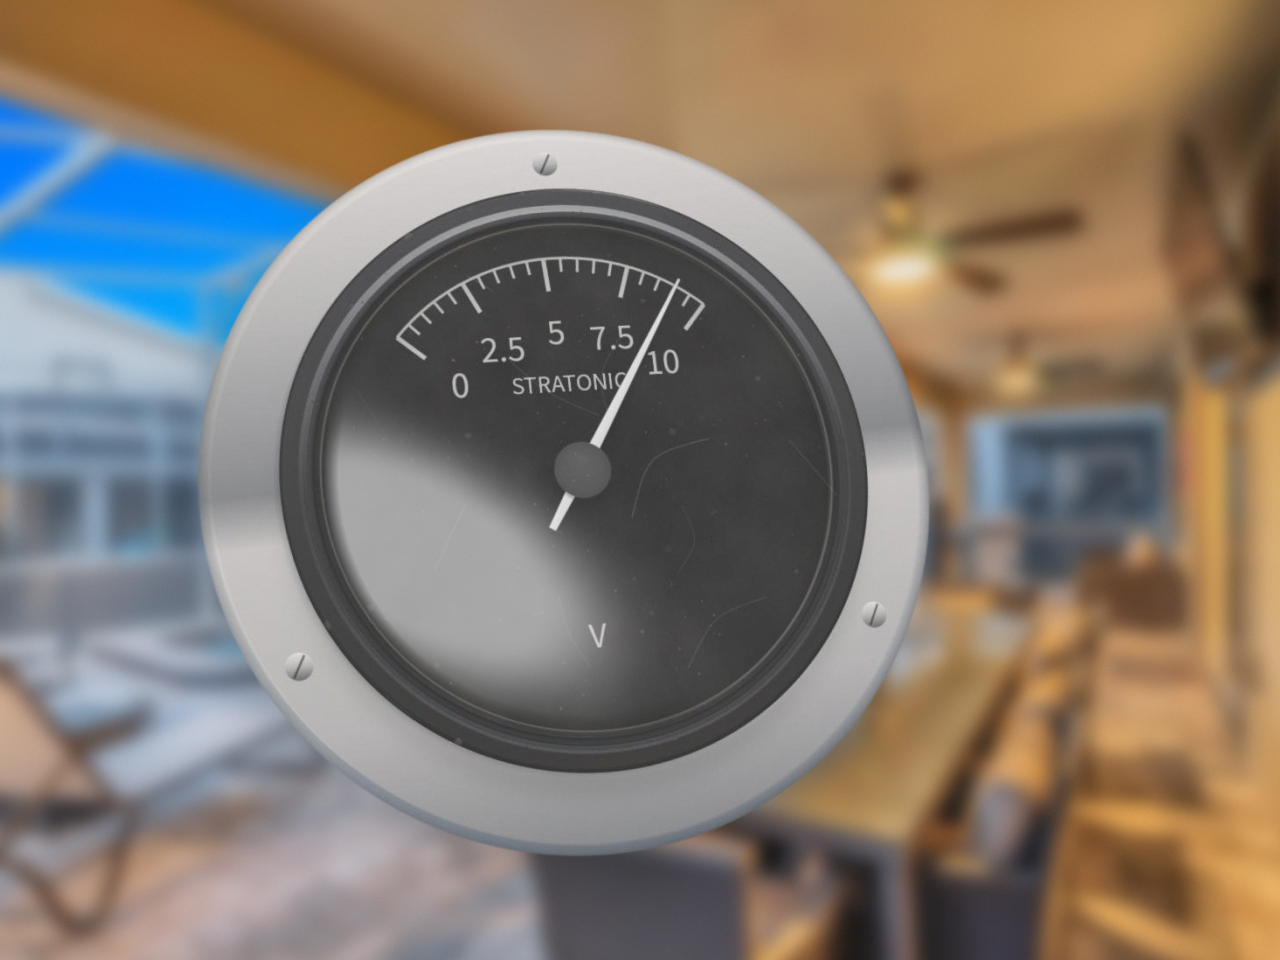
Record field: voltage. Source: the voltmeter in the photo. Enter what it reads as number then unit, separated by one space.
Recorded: 9 V
